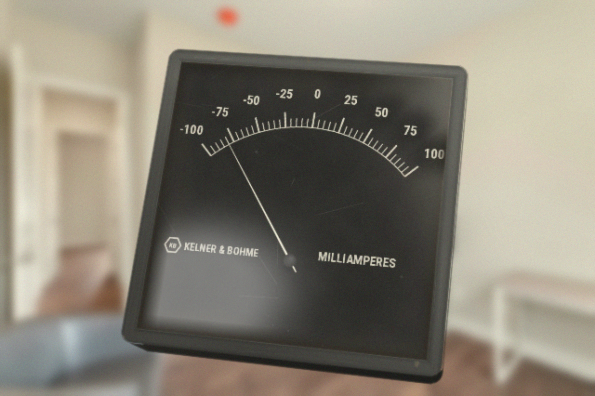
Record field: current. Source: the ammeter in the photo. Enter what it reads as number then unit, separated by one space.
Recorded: -80 mA
